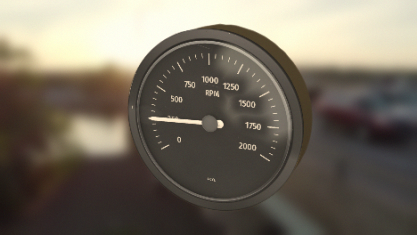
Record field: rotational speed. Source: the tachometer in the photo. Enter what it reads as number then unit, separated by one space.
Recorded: 250 rpm
